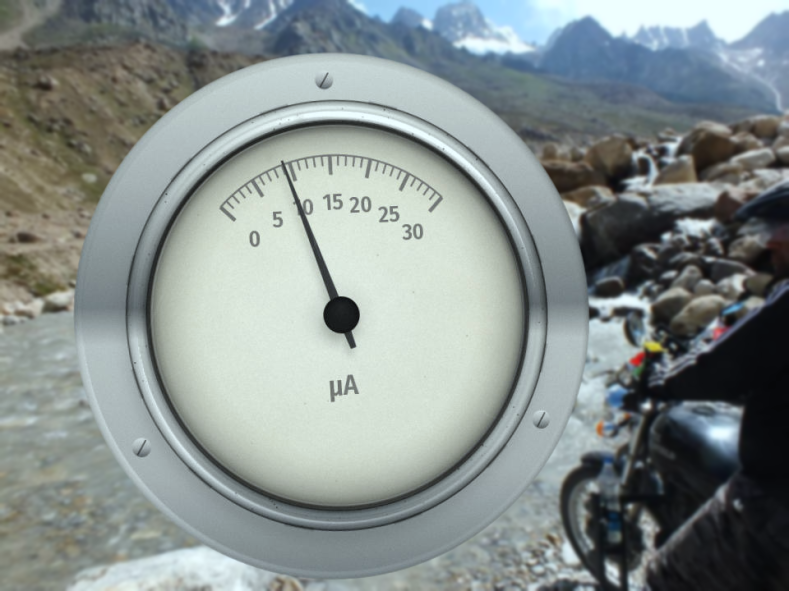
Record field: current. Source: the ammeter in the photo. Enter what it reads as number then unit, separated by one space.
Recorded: 9 µA
